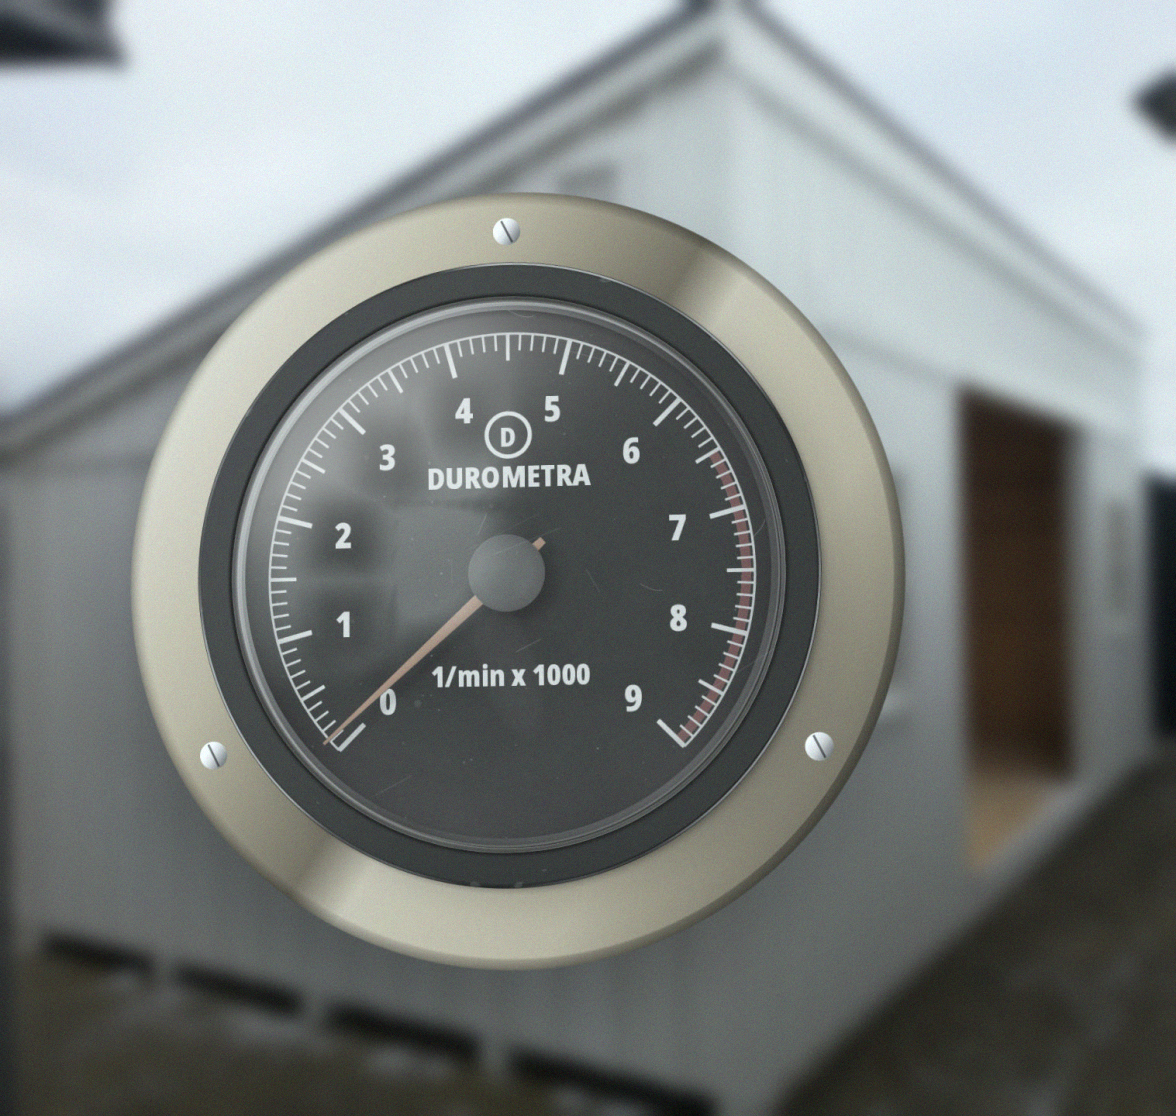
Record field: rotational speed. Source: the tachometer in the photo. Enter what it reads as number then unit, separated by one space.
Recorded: 100 rpm
